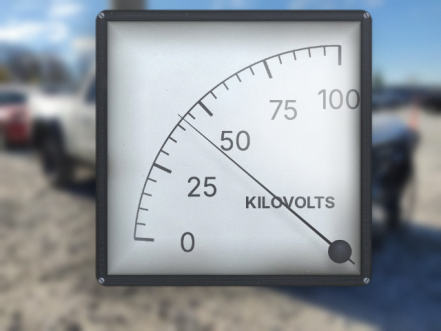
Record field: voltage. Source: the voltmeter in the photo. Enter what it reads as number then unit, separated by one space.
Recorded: 42.5 kV
